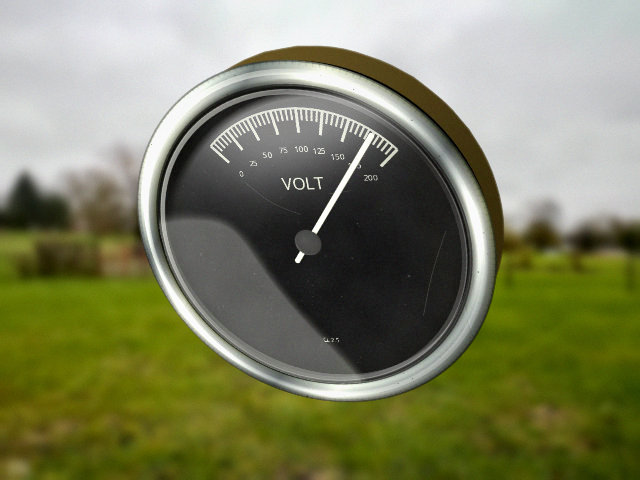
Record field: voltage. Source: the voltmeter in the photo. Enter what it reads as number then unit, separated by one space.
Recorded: 175 V
